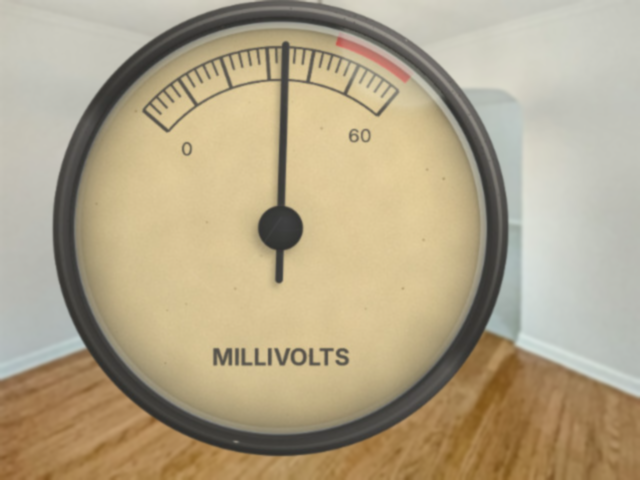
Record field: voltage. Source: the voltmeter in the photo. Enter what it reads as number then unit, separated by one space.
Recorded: 34 mV
